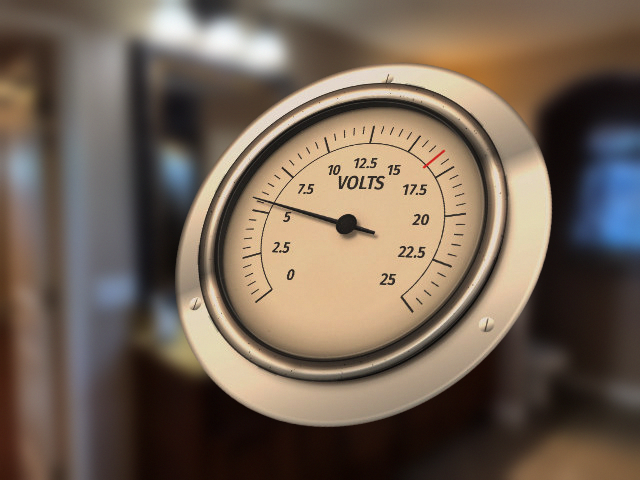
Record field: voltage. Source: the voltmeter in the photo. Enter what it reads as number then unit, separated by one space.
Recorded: 5.5 V
